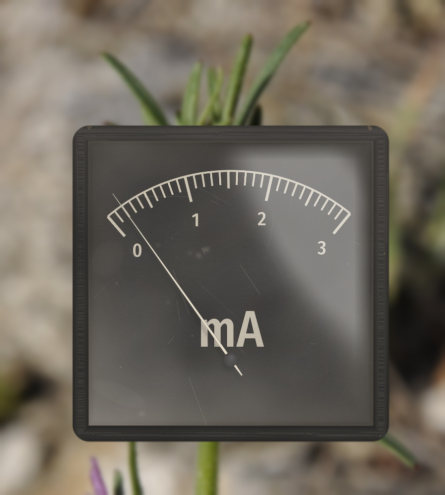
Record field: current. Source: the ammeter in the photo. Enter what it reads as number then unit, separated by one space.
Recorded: 0.2 mA
